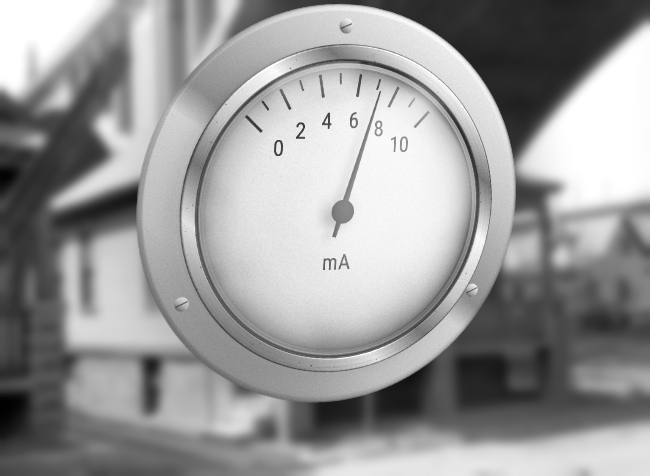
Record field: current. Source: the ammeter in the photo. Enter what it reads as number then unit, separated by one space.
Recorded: 7 mA
